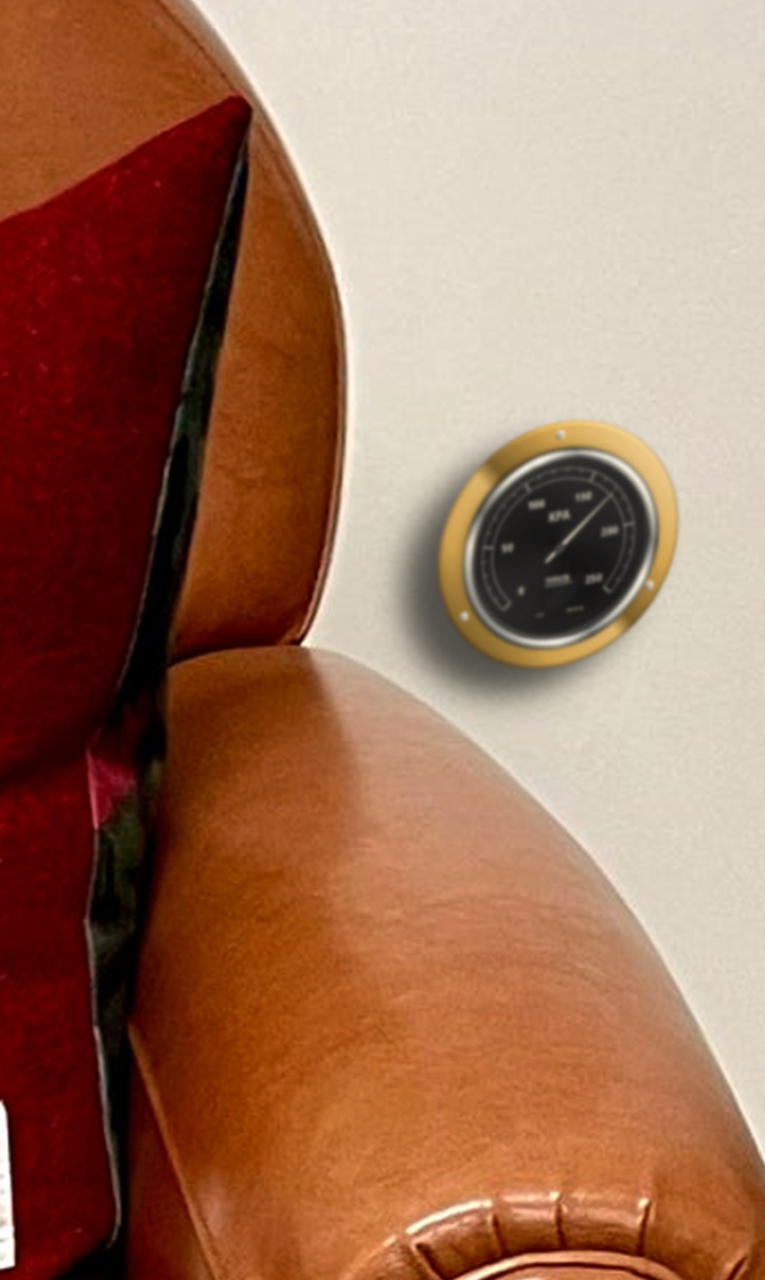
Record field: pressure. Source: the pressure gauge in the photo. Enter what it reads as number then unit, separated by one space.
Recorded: 170 kPa
